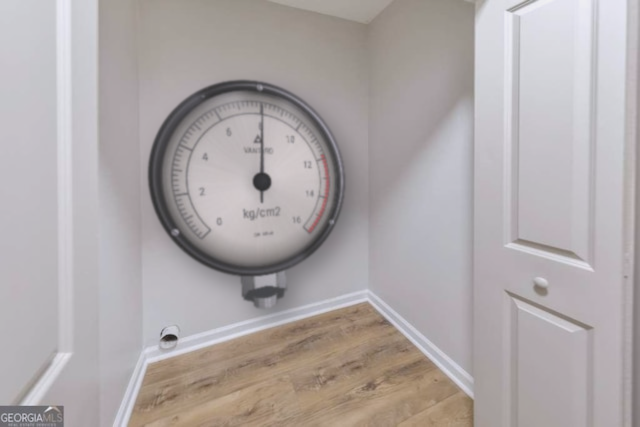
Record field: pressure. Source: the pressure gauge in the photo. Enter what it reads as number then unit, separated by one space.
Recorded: 8 kg/cm²
